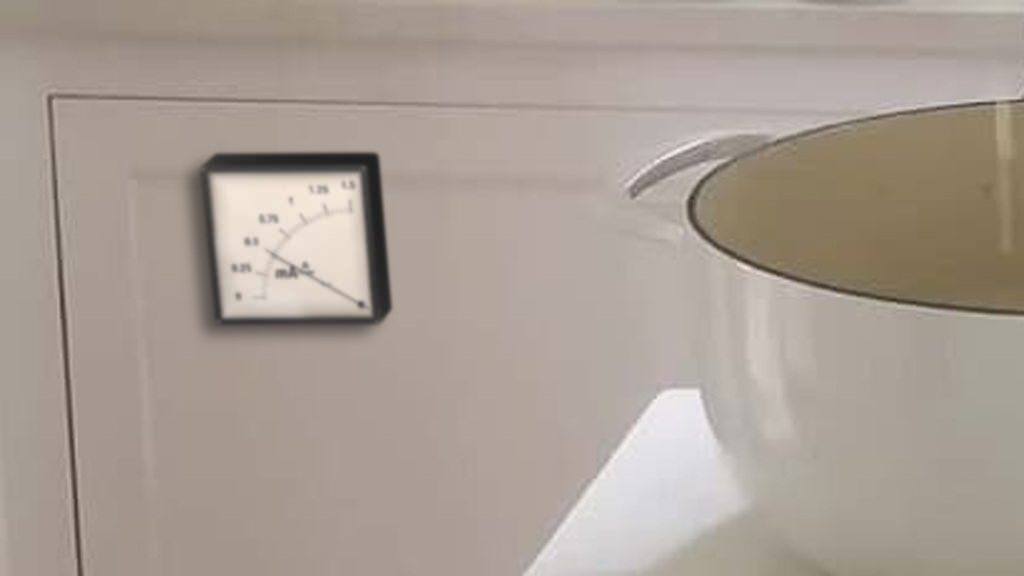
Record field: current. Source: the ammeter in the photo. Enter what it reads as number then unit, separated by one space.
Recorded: 0.5 mA
